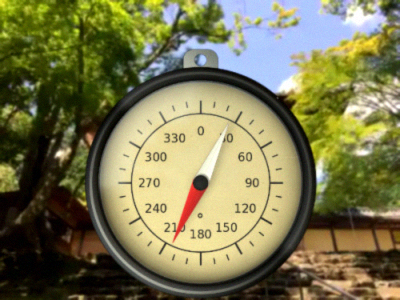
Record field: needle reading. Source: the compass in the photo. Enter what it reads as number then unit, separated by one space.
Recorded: 205 °
